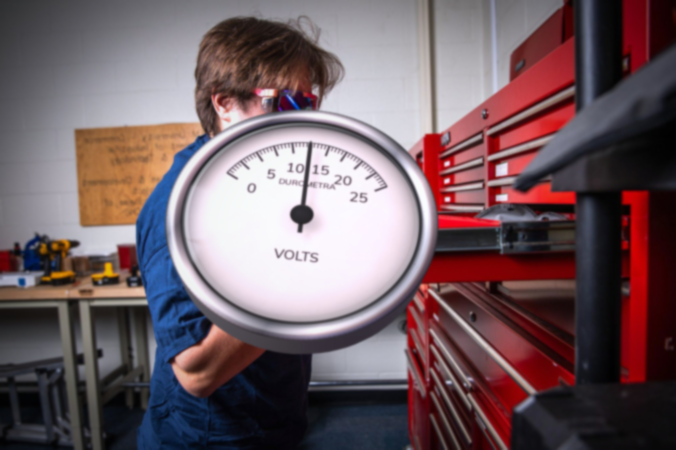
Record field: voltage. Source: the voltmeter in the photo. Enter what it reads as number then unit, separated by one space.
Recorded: 12.5 V
